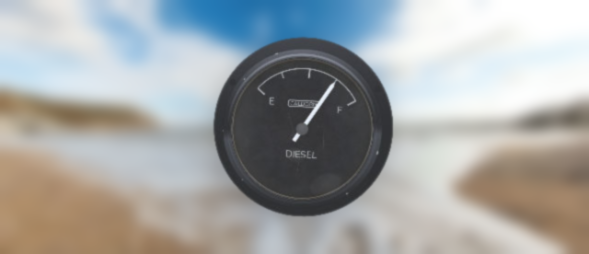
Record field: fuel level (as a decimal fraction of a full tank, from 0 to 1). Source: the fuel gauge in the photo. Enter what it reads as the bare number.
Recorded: 0.75
